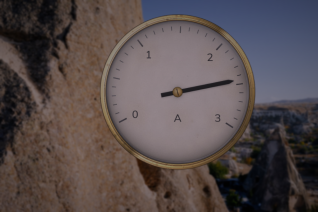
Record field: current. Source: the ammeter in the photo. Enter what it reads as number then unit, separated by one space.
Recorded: 2.45 A
